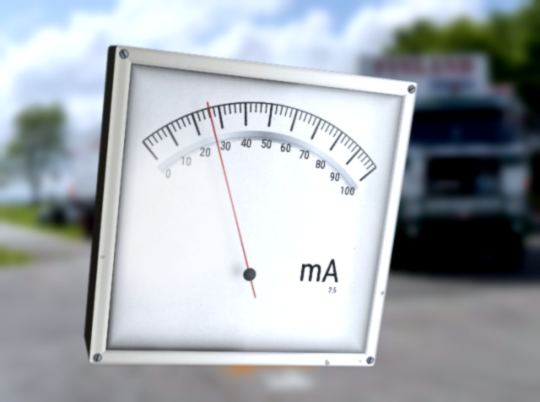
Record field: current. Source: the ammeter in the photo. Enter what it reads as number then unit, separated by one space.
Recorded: 26 mA
